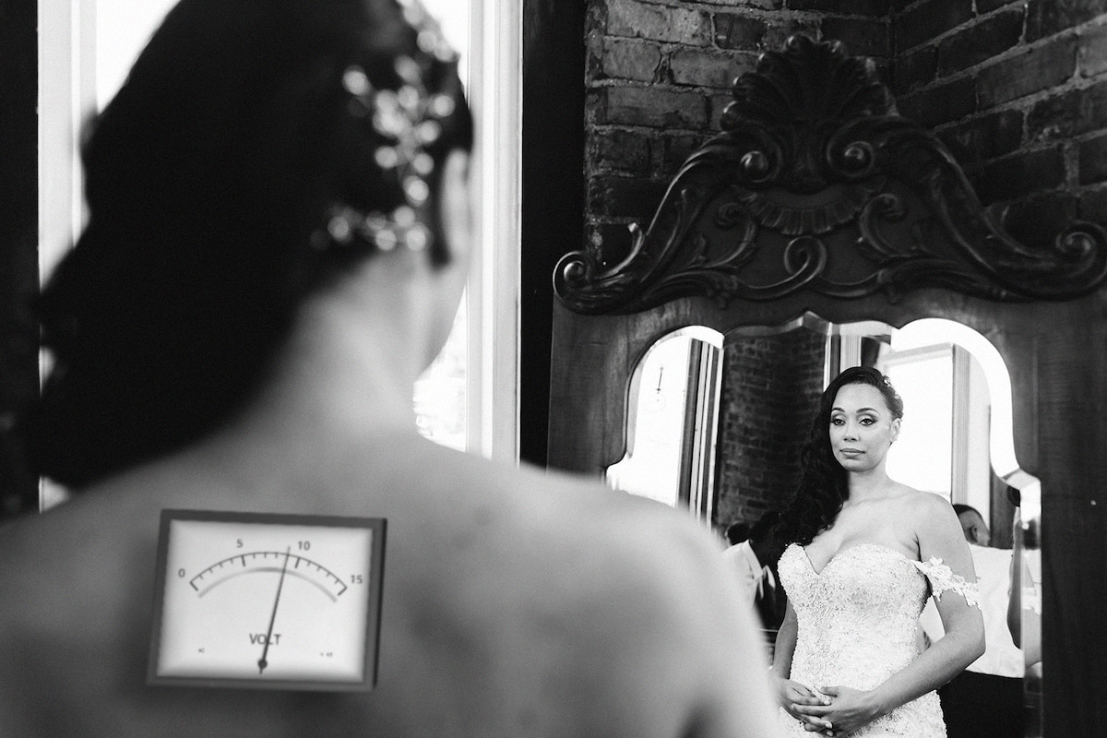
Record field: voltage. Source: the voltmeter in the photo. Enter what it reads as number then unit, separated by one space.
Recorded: 9 V
